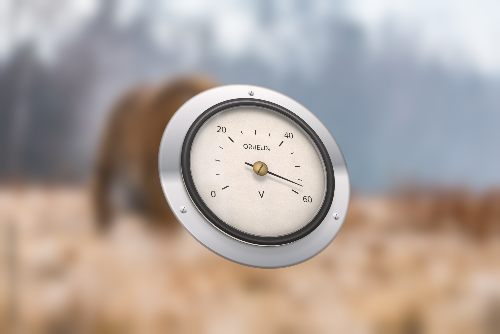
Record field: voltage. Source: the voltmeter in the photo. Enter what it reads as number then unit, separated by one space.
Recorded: 57.5 V
